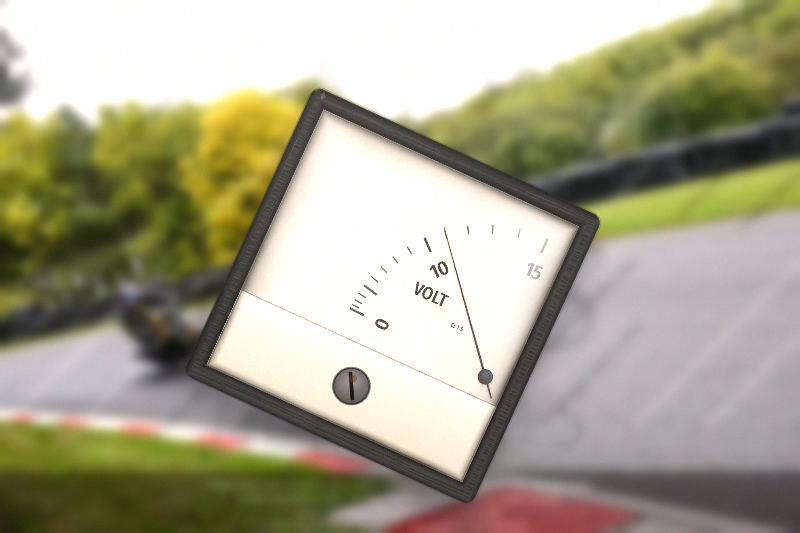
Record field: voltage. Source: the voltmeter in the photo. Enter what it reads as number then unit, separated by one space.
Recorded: 11 V
